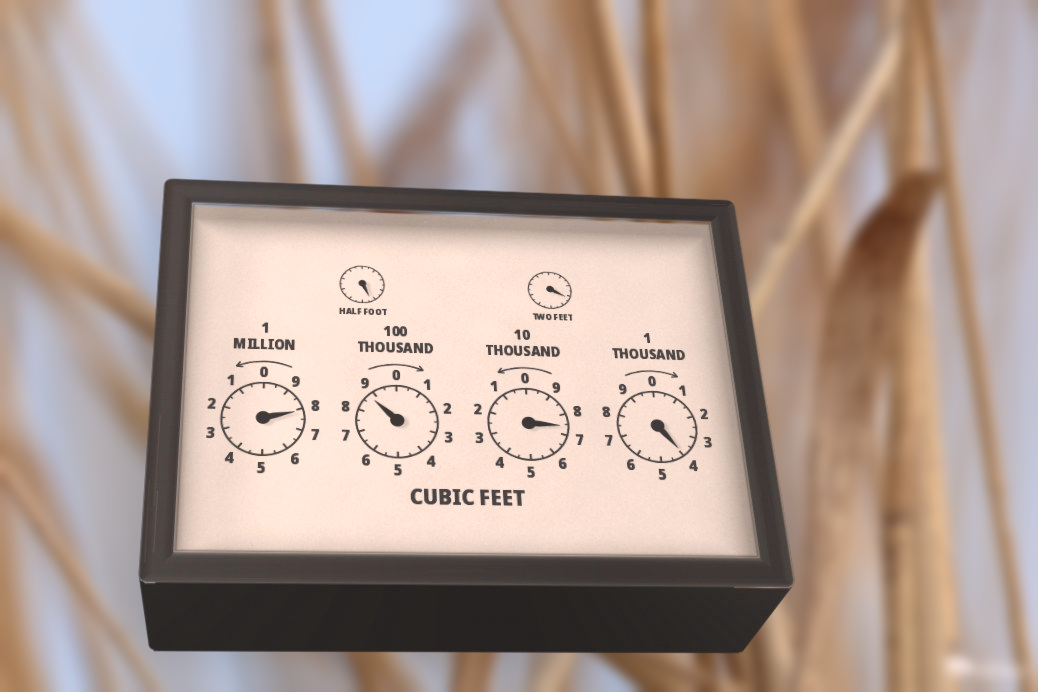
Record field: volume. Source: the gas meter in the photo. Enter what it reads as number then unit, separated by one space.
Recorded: 787400 ft³
